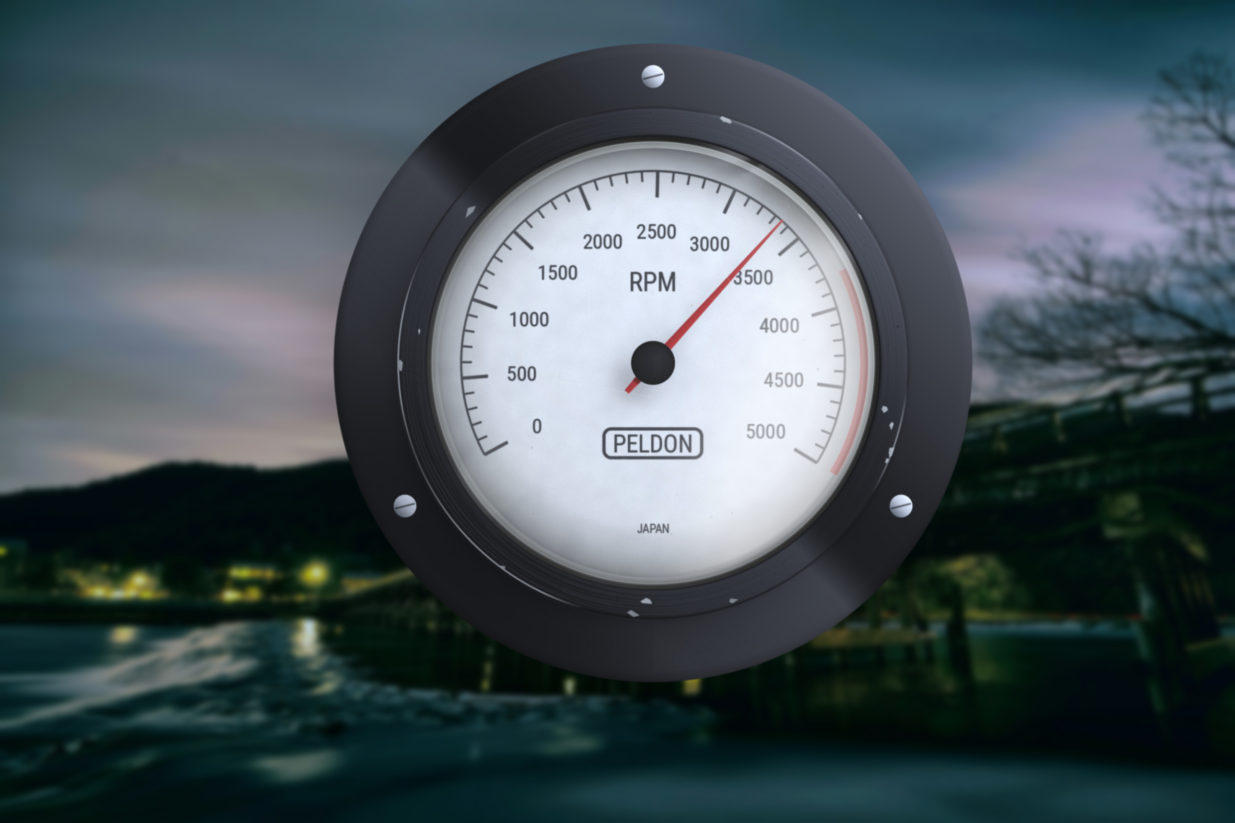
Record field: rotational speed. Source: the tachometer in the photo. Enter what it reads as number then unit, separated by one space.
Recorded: 3350 rpm
